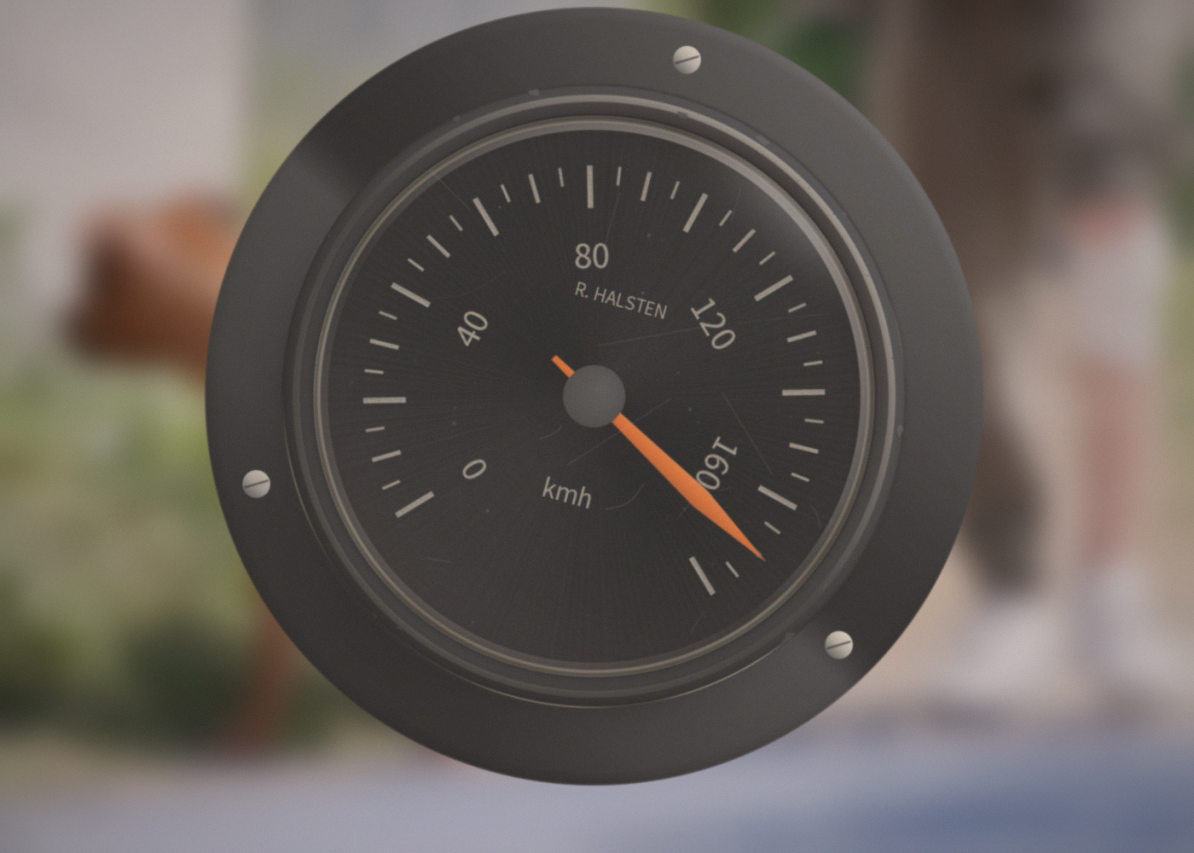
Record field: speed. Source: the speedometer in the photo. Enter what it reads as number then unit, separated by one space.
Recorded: 170 km/h
